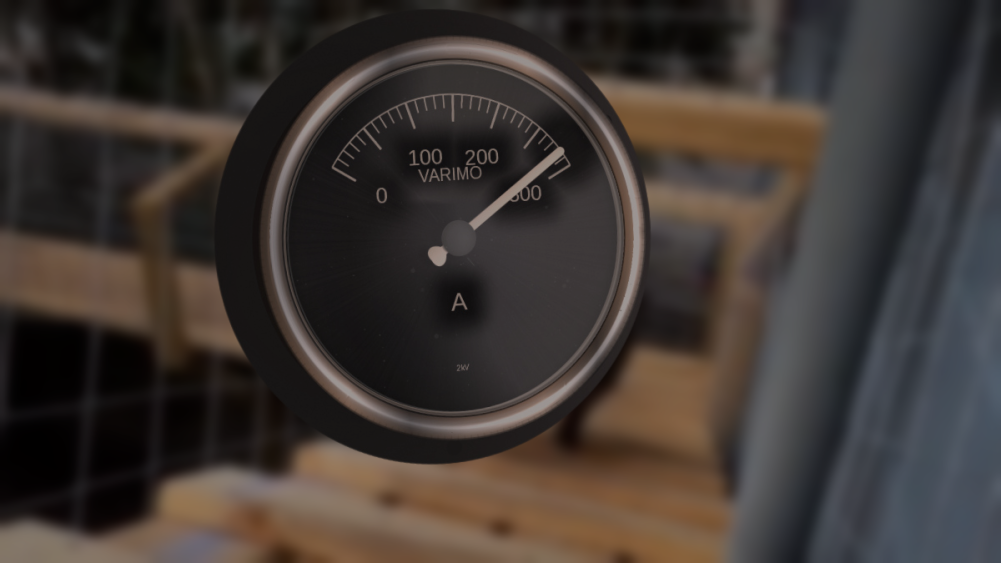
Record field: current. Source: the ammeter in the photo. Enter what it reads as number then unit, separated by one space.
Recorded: 280 A
